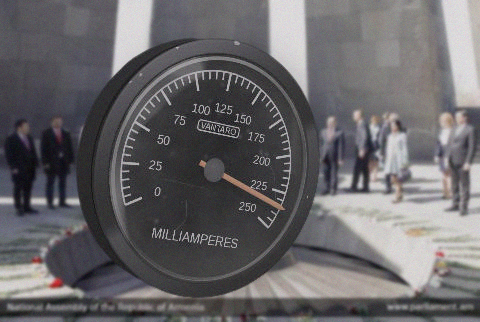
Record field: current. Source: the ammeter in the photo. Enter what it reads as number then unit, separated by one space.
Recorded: 235 mA
